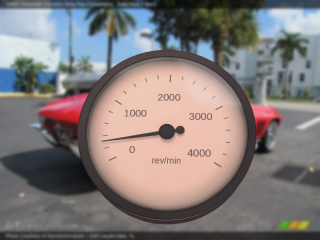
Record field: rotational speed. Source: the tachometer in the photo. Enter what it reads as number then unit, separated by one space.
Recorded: 300 rpm
